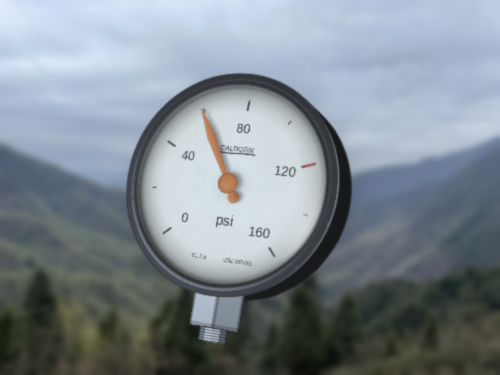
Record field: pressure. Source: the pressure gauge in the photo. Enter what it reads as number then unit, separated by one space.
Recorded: 60 psi
